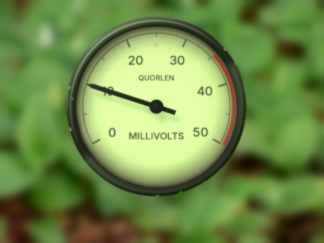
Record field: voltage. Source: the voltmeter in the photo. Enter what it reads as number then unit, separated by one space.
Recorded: 10 mV
